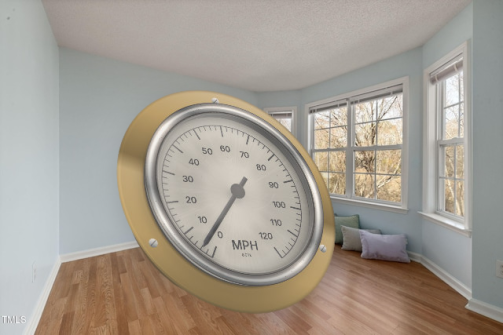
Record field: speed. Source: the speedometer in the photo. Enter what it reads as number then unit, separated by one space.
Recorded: 4 mph
